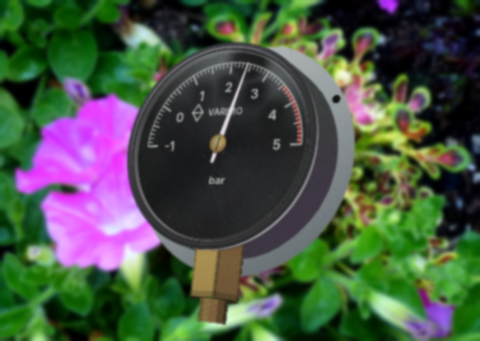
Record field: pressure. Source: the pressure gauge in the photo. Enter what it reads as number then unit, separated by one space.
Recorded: 2.5 bar
